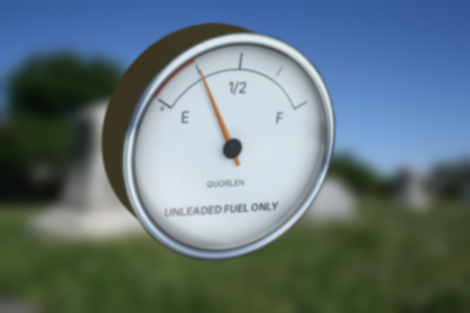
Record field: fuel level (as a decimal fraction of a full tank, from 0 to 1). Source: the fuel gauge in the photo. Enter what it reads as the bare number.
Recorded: 0.25
